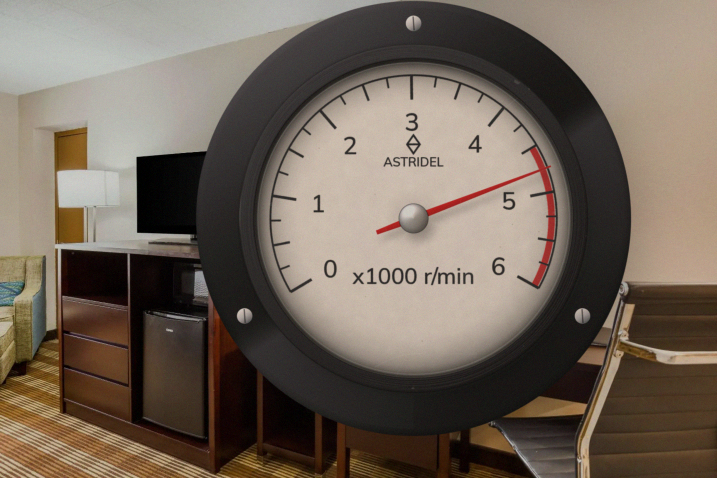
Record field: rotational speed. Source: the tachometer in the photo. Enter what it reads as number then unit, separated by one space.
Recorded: 4750 rpm
